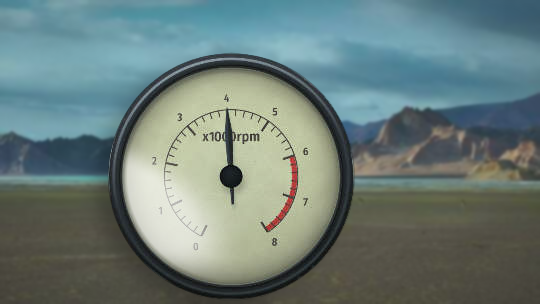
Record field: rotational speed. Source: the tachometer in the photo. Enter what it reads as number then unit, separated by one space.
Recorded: 4000 rpm
